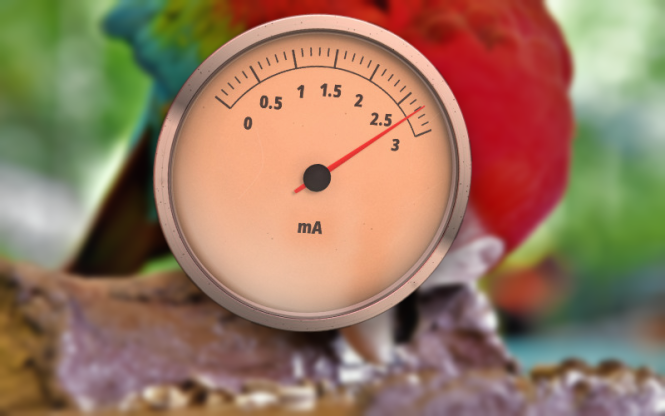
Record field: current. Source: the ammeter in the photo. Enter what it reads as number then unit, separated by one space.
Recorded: 2.7 mA
